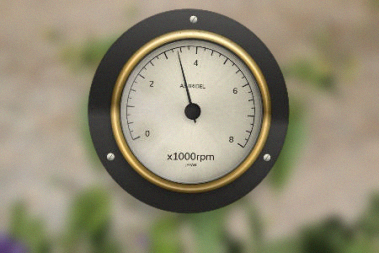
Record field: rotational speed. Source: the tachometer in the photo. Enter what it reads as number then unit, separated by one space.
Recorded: 3375 rpm
